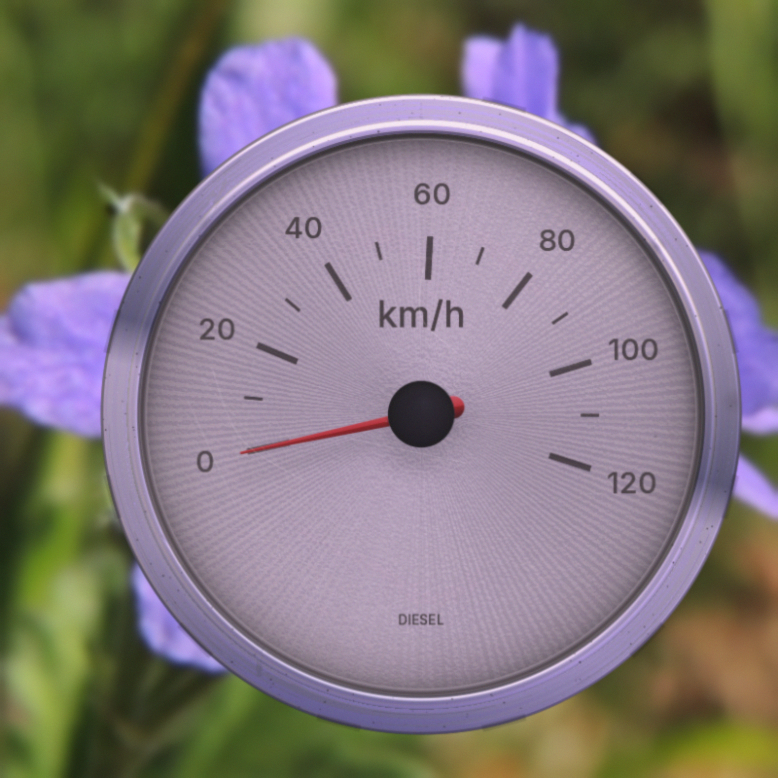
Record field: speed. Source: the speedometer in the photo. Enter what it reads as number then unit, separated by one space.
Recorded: 0 km/h
